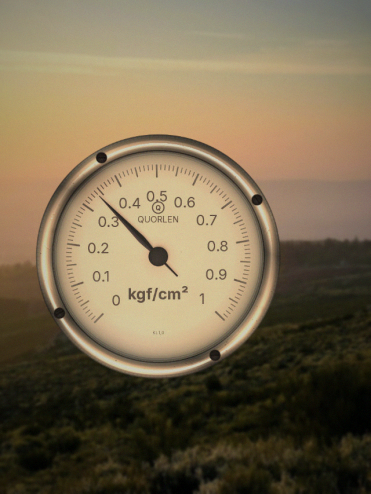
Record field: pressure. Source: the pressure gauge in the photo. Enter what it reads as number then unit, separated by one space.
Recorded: 0.34 kg/cm²
